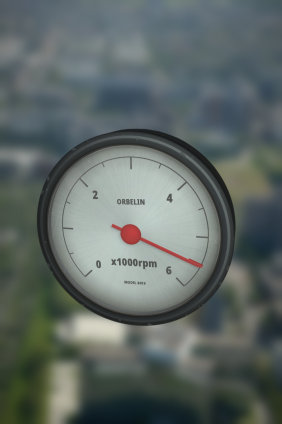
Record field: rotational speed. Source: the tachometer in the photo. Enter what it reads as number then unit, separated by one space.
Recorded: 5500 rpm
